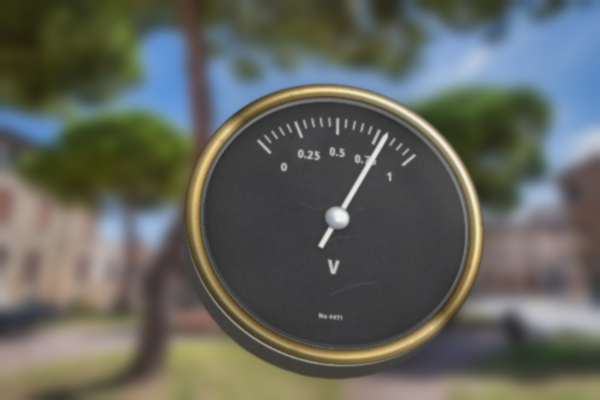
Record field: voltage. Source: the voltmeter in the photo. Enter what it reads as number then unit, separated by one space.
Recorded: 0.8 V
